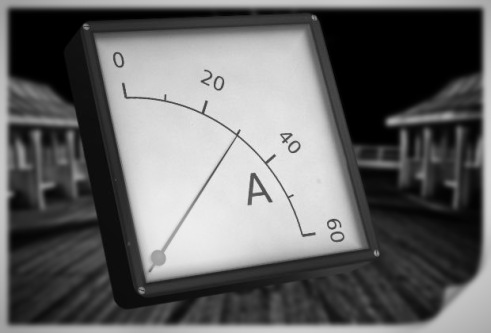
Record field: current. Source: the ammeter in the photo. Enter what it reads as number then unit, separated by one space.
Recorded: 30 A
